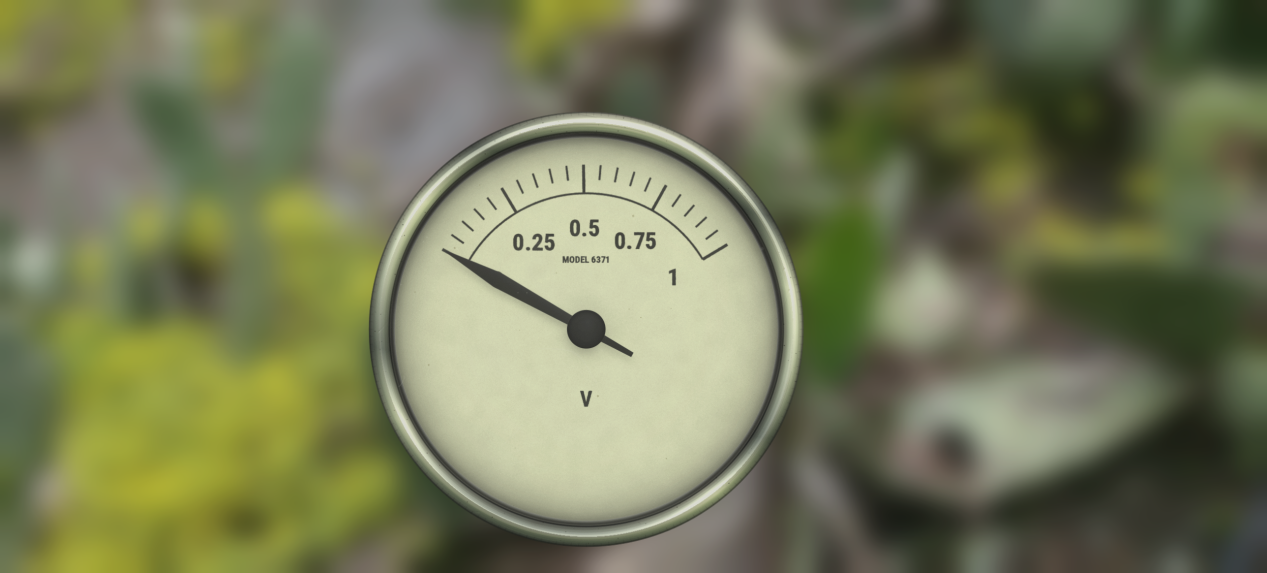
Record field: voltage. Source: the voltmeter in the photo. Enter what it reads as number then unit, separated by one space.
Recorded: 0 V
